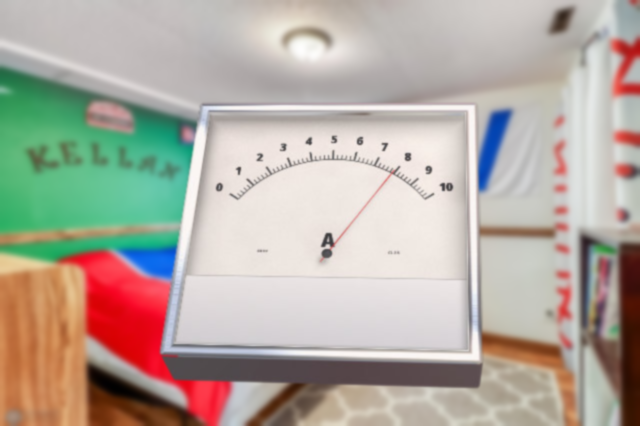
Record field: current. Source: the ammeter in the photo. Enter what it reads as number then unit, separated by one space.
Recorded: 8 A
